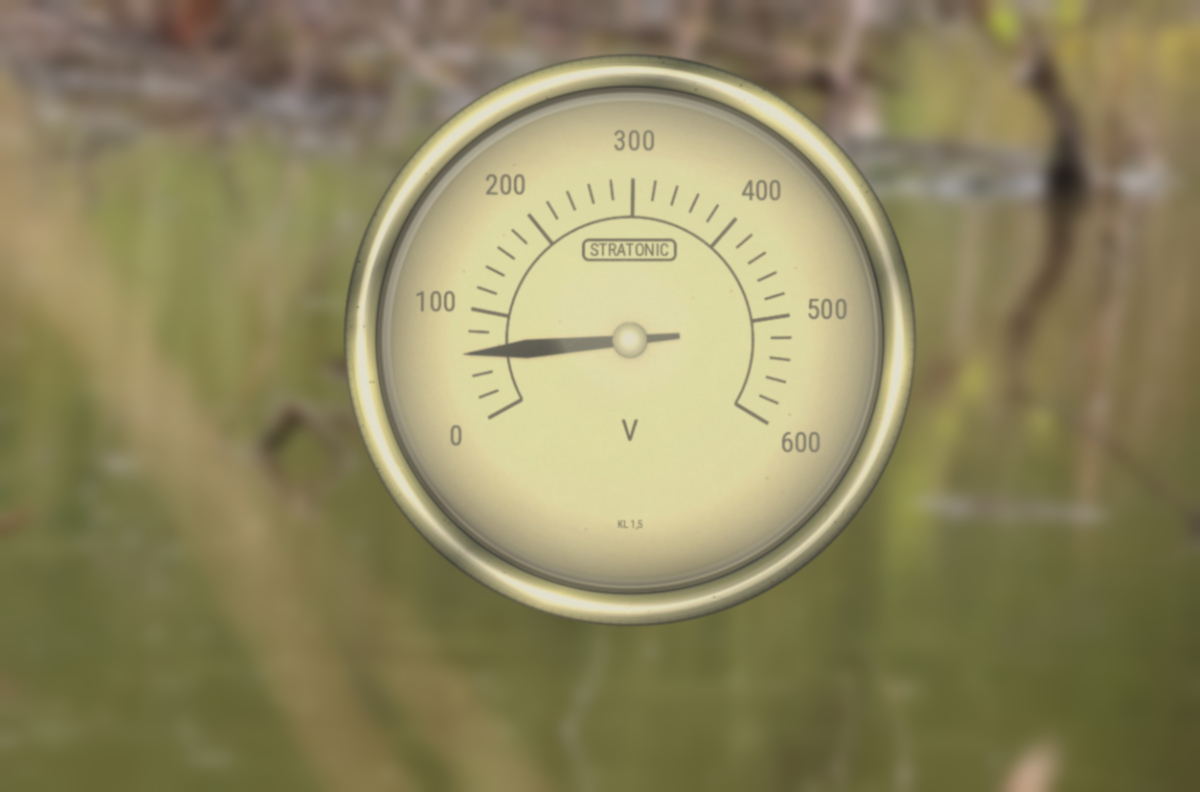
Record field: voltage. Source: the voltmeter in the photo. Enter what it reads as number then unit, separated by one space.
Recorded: 60 V
